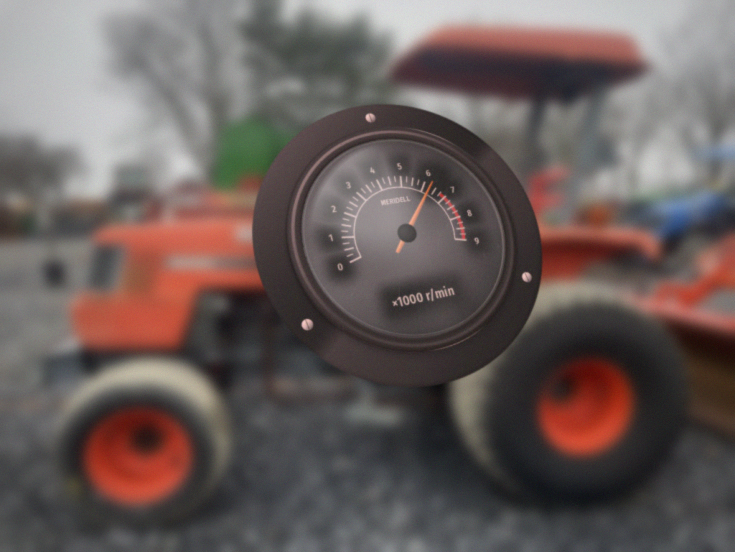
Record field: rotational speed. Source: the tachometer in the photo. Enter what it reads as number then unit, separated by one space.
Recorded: 6250 rpm
